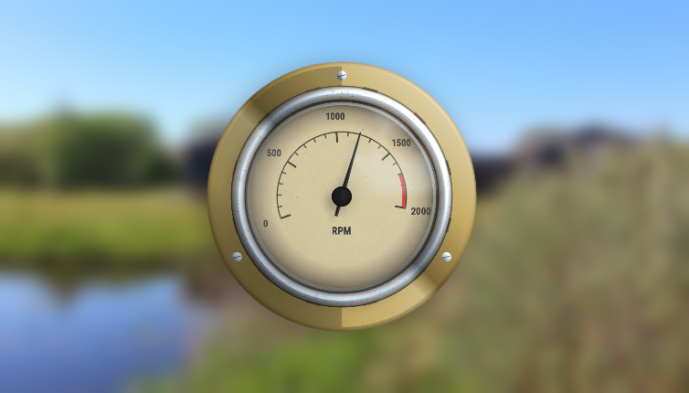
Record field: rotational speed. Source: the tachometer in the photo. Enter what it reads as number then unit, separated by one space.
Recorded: 1200 rpm
